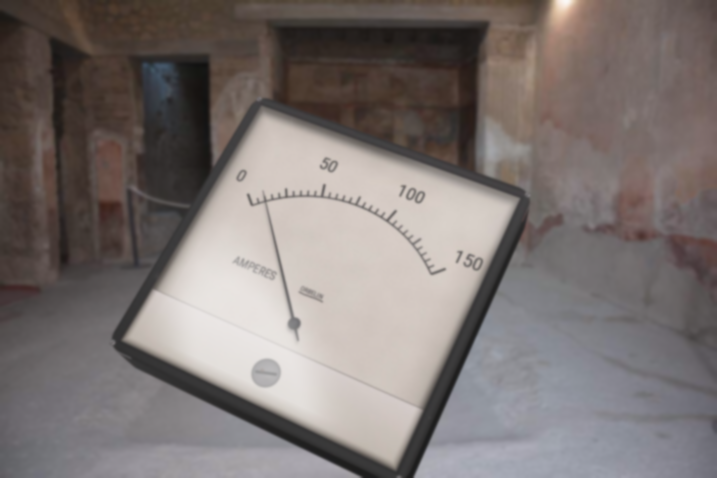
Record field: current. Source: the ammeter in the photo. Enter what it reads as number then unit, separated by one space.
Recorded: 10 A
